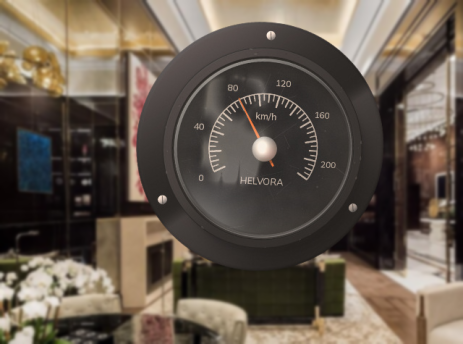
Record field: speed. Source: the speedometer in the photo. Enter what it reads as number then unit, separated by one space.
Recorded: 80 km/h
